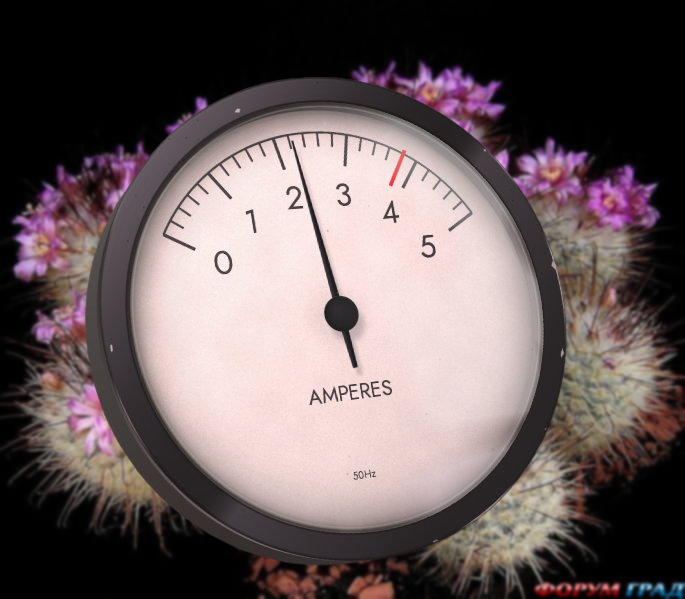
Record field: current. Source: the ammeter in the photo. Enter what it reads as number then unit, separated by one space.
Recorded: 2.2 A
